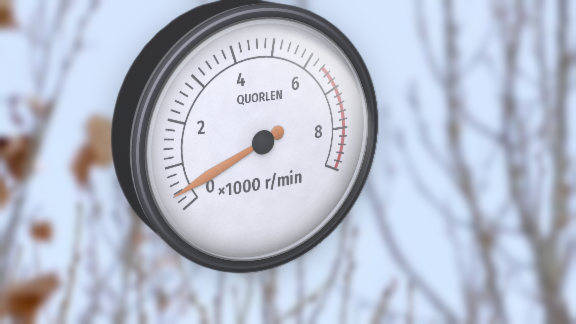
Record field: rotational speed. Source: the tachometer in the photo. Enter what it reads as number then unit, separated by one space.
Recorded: 400 rpm
